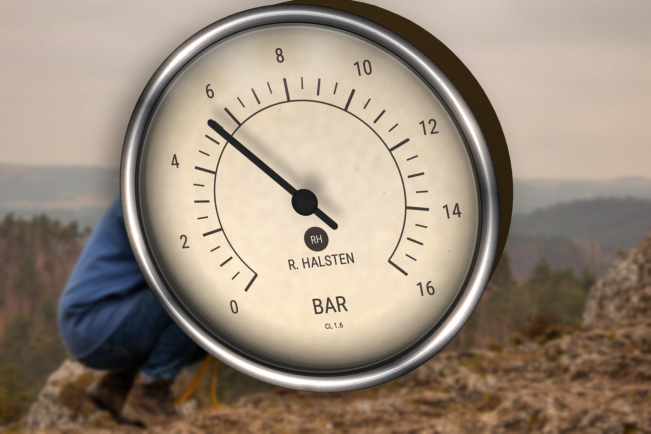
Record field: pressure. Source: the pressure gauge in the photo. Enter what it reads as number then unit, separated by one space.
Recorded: 5.5 bar
